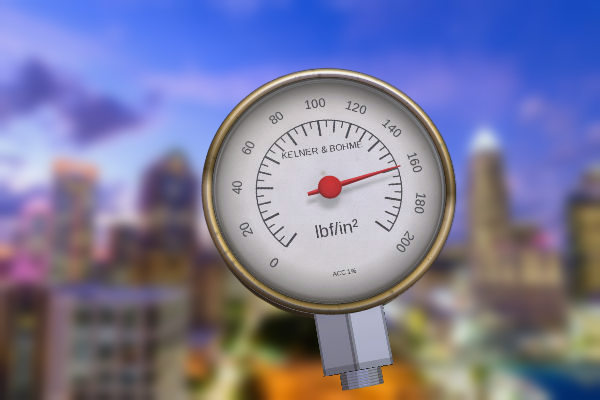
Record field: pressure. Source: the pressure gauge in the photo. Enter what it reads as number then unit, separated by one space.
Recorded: 160 psi
